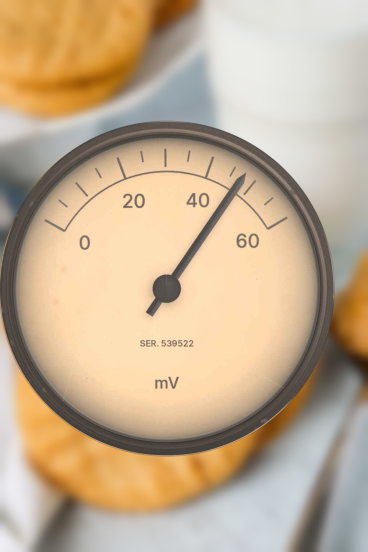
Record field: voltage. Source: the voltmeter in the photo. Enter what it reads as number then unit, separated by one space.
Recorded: 47.5 mV
